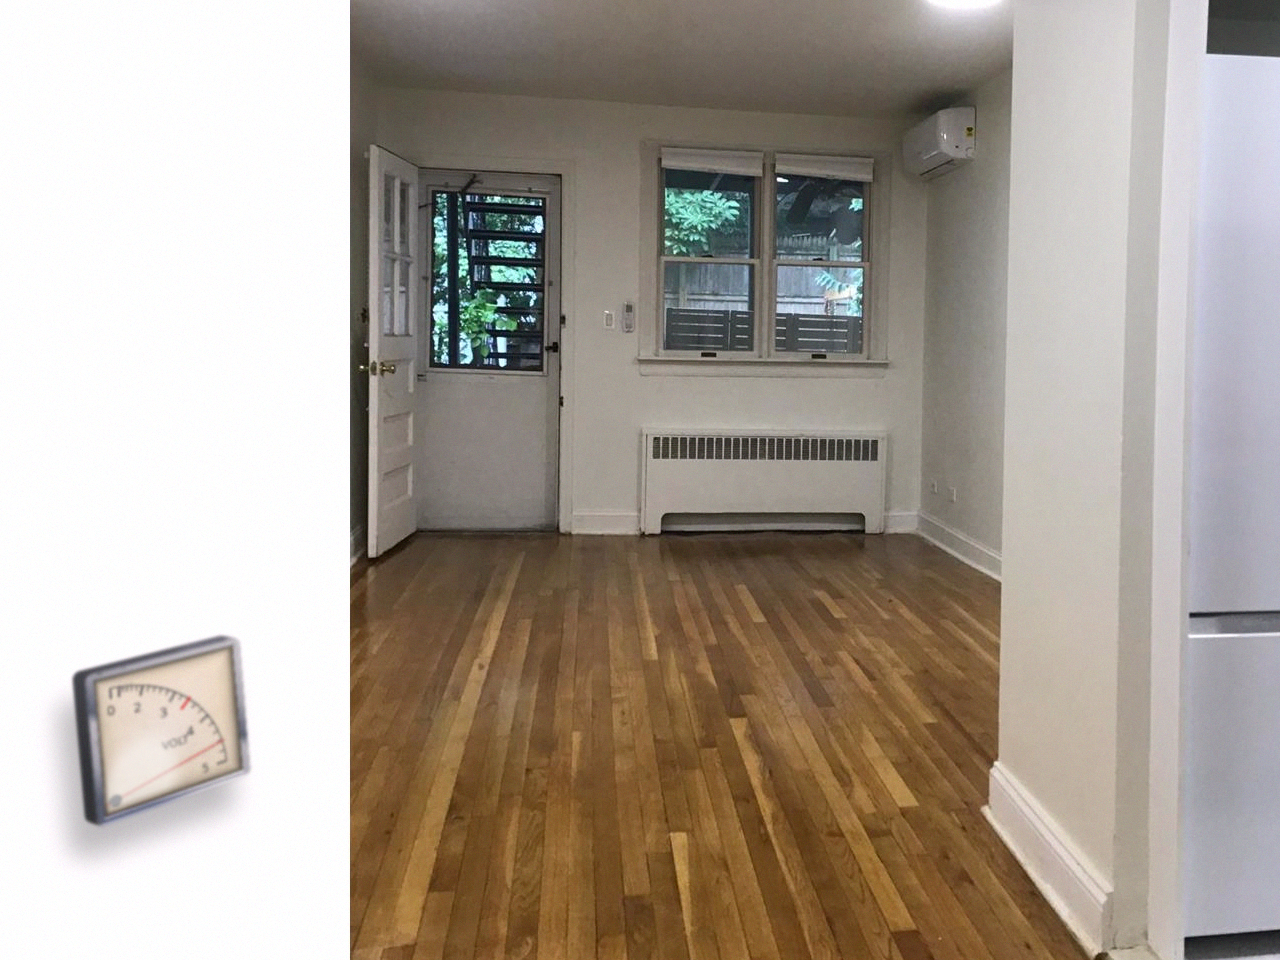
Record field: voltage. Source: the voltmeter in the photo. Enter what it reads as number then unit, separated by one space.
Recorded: 4.6 V
